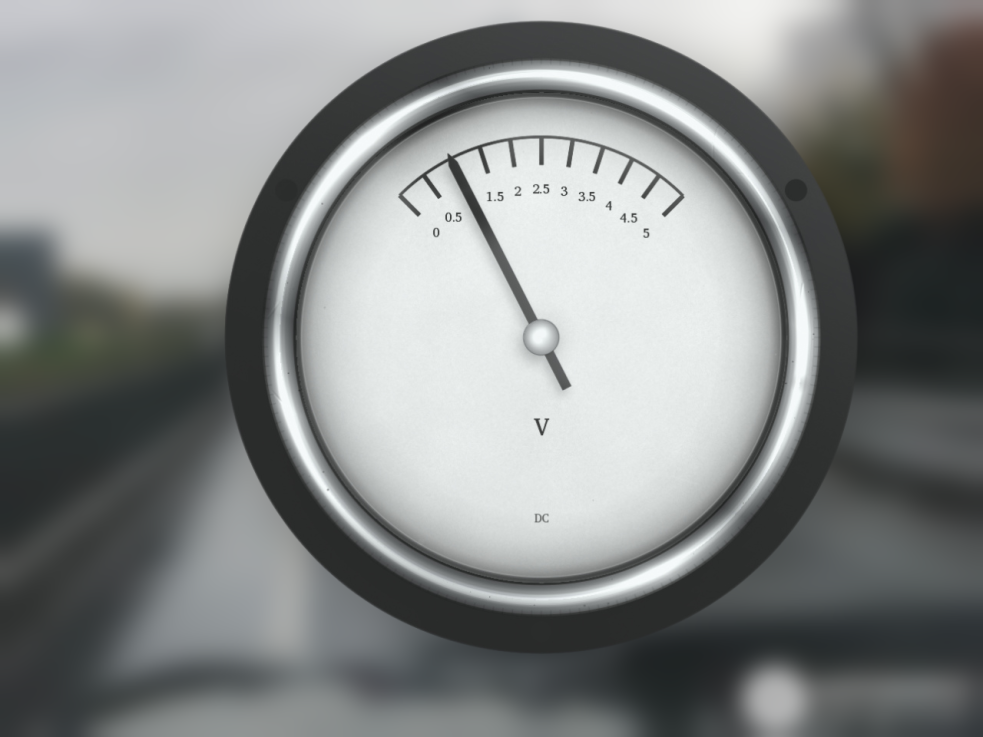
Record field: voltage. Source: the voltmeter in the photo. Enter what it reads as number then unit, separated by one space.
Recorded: 1 V
